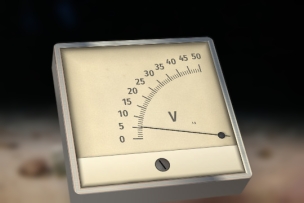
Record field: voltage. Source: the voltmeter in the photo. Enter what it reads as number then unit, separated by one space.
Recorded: 5 V
